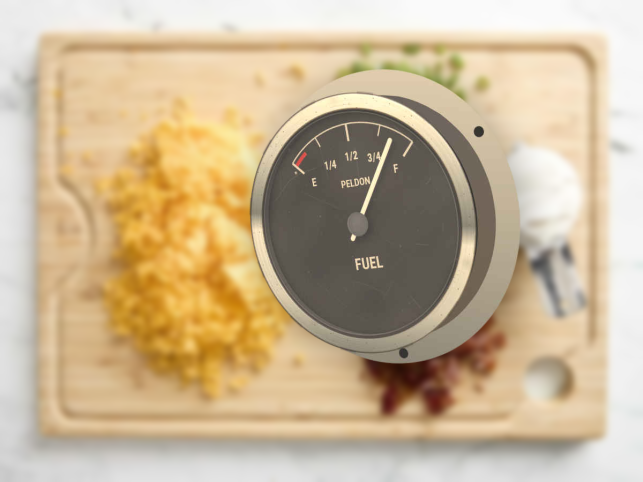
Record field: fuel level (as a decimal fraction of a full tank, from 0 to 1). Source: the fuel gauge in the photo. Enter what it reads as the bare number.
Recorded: 0.875
